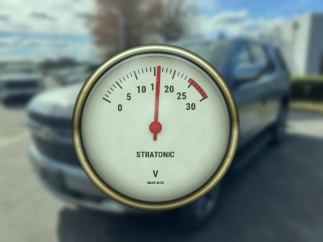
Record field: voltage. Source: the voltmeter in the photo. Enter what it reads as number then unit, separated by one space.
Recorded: 16 V
